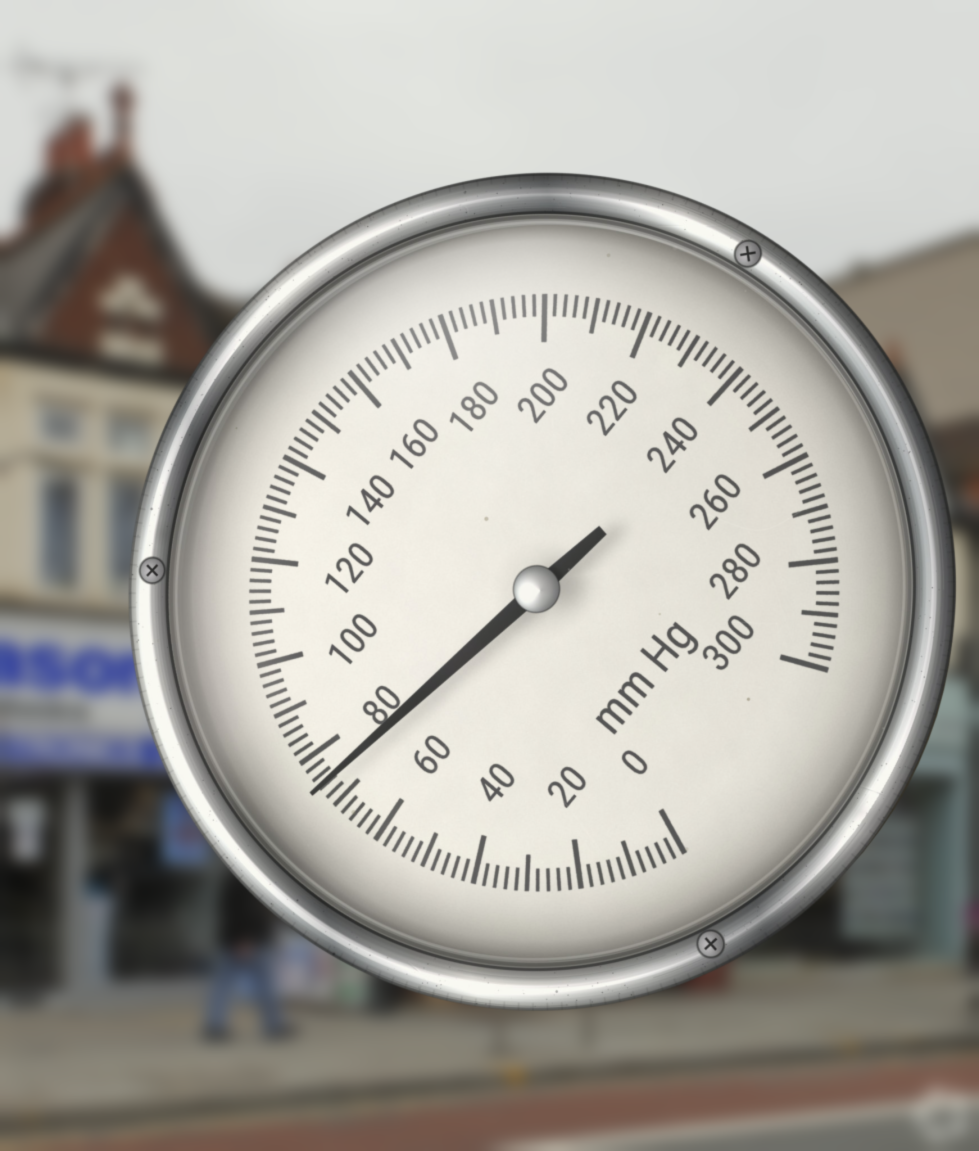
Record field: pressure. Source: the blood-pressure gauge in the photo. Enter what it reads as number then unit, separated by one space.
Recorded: 74 mmHg
